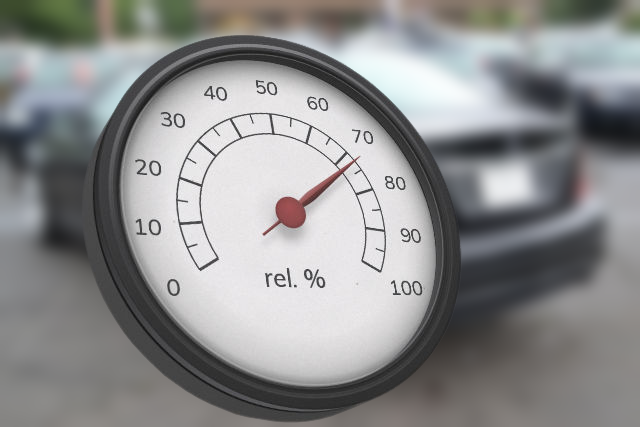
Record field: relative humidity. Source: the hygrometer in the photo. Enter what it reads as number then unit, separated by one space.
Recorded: 72.5 %
